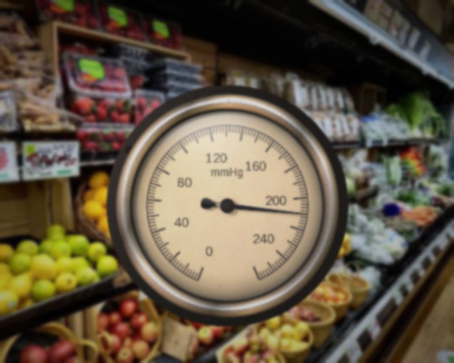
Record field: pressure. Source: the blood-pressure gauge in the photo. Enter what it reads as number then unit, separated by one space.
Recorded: 210 mmHg
